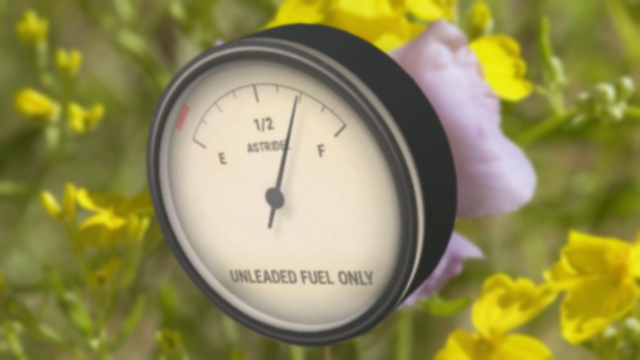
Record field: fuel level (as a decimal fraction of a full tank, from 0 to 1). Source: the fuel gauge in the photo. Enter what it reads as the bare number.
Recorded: 0.75
